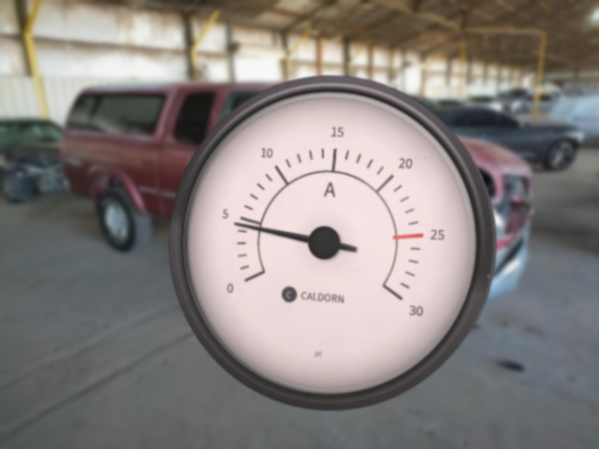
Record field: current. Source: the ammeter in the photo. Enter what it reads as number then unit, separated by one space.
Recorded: 4.5 A
